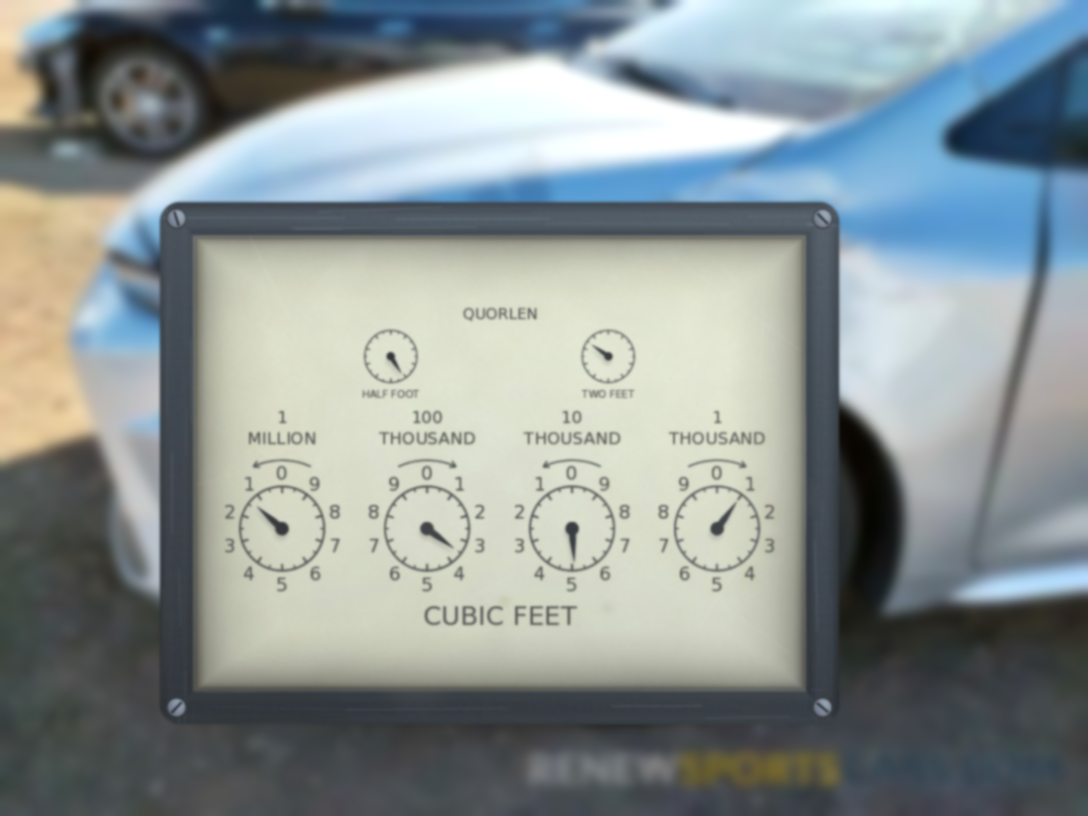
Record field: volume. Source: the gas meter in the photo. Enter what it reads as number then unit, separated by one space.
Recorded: 135100 ft³
